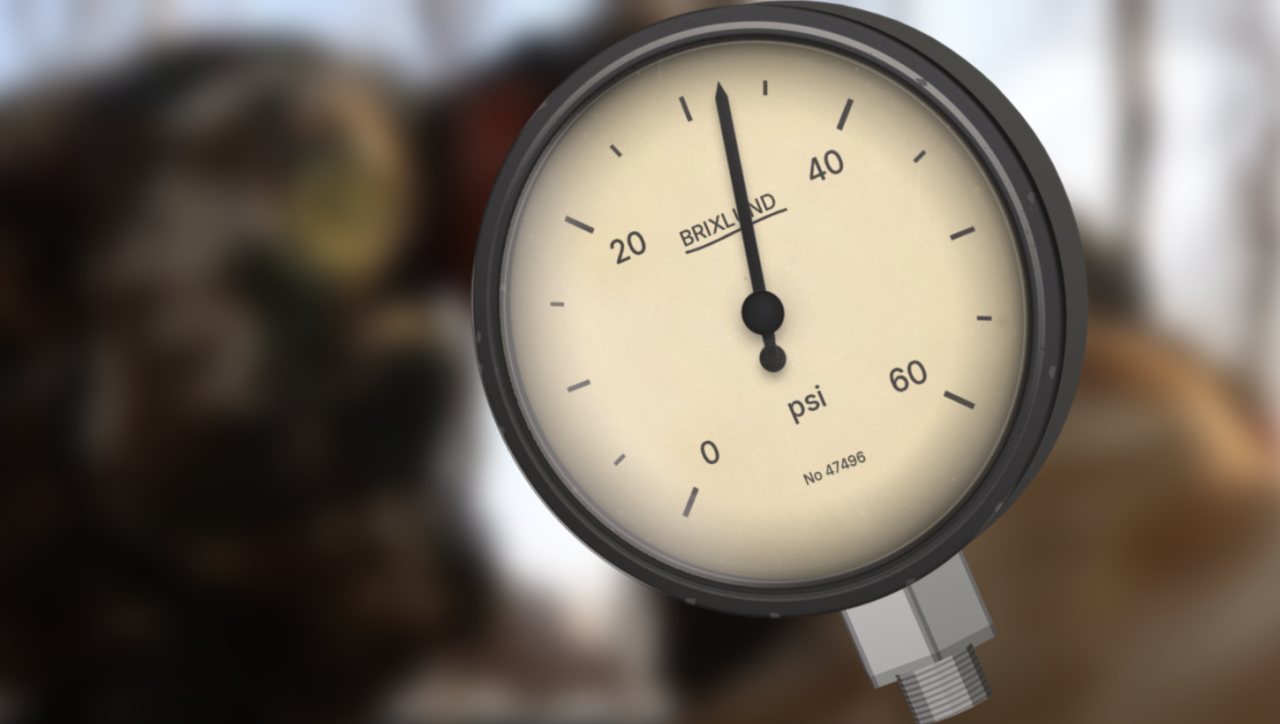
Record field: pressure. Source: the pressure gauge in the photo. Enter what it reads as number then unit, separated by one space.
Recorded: 32.5 psi
